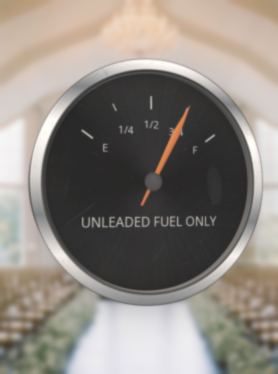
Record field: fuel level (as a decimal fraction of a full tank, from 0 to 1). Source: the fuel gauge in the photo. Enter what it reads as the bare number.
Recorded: 0.75
